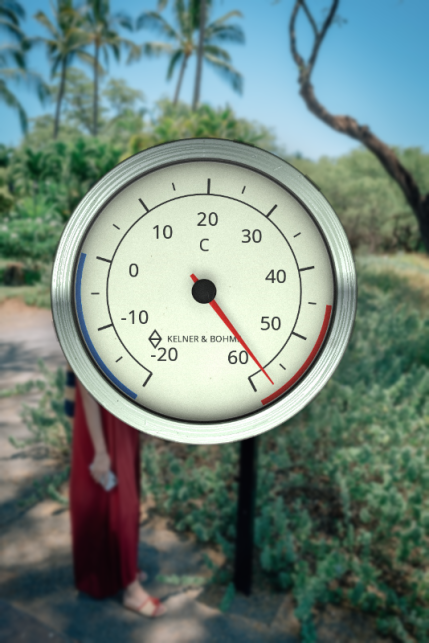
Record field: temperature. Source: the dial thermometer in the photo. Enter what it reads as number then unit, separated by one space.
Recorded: 57.5 °C
